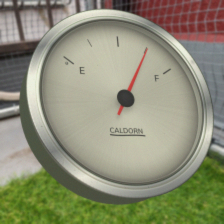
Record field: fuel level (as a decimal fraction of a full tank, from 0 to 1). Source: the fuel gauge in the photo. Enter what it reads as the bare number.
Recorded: 0.75
